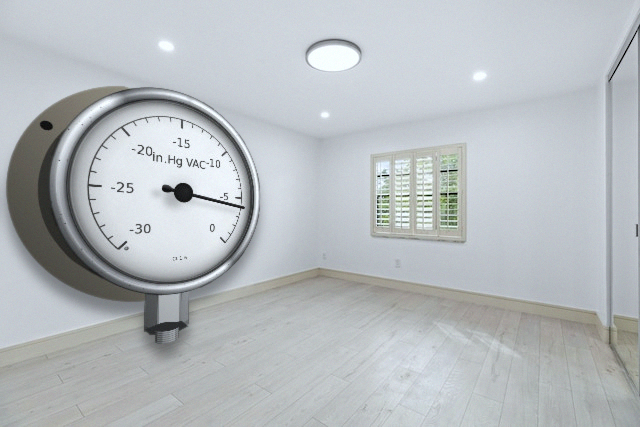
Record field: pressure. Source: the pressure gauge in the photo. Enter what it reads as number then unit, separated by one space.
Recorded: -4 inHg
